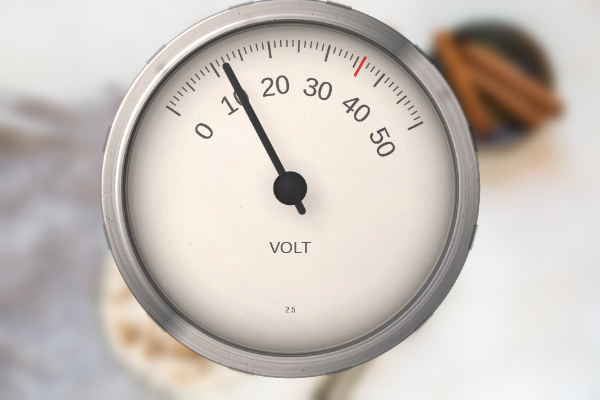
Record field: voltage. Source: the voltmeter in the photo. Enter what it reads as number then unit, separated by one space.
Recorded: 12 V
